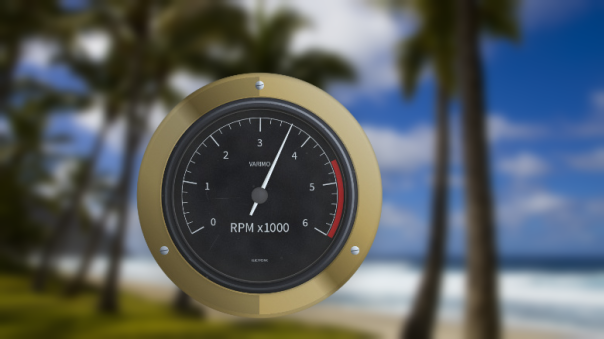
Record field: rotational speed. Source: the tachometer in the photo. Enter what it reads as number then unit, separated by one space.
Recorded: 3600 rpm
